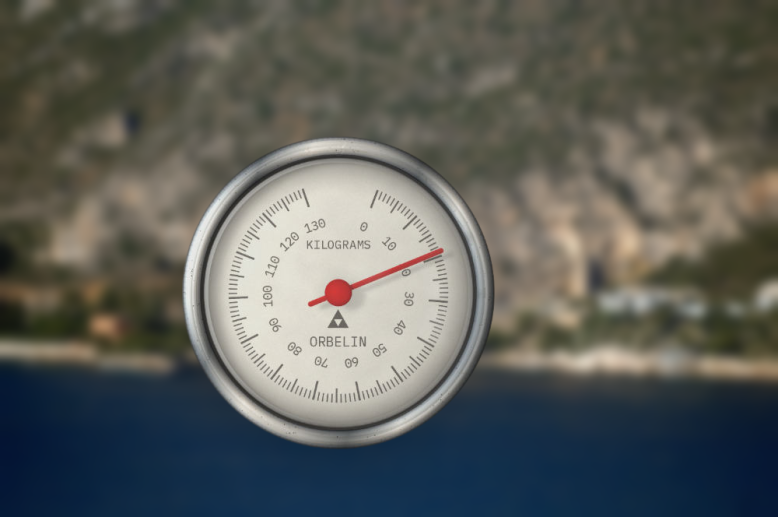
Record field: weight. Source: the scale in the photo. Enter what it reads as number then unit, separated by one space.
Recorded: 19 kg
